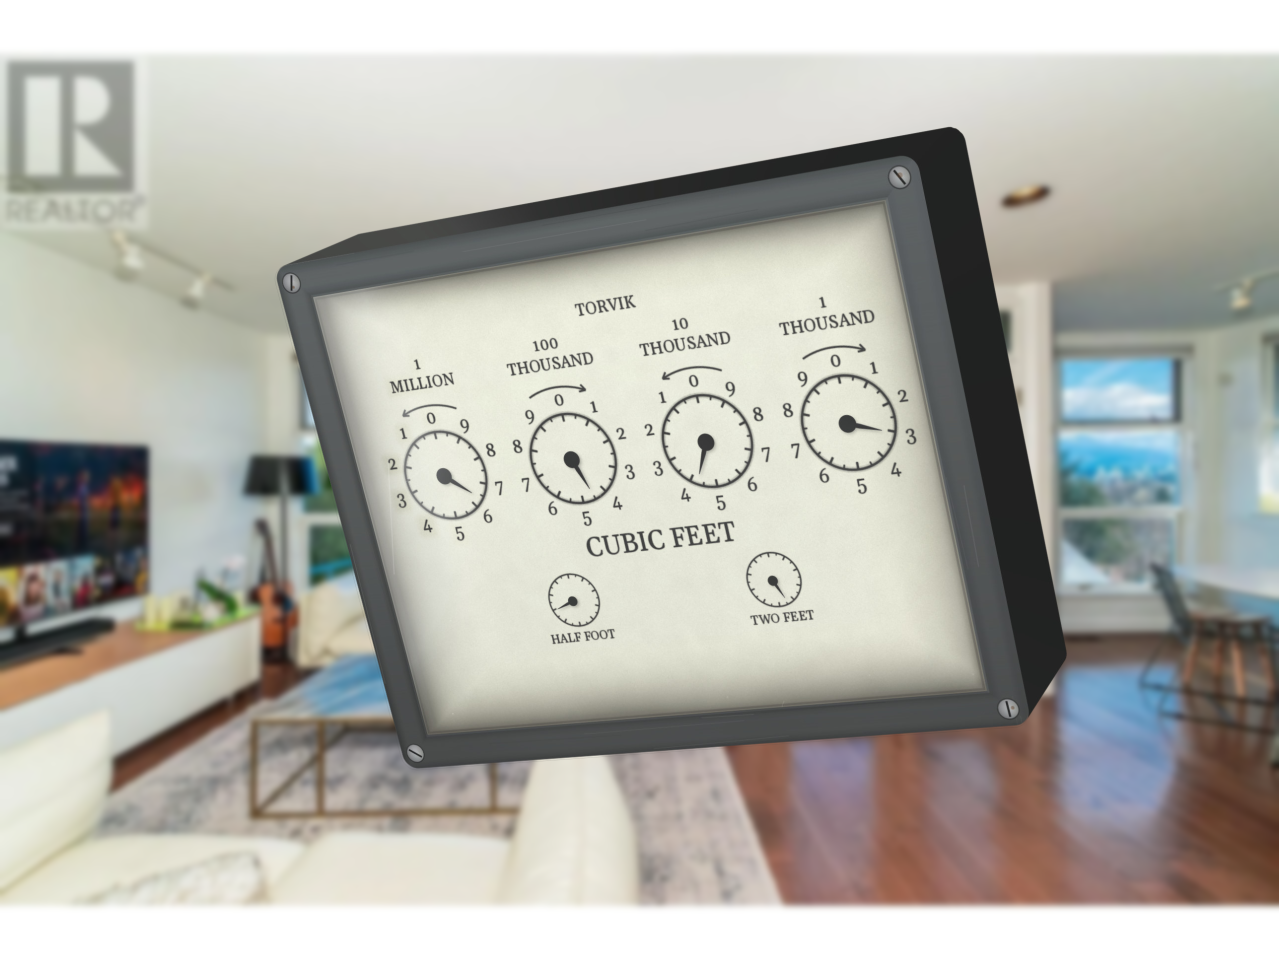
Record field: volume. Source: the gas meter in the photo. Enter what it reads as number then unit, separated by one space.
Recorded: 644300 ft³
